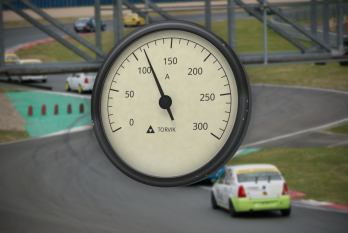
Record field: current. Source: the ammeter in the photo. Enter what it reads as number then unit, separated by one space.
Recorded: 115 A
